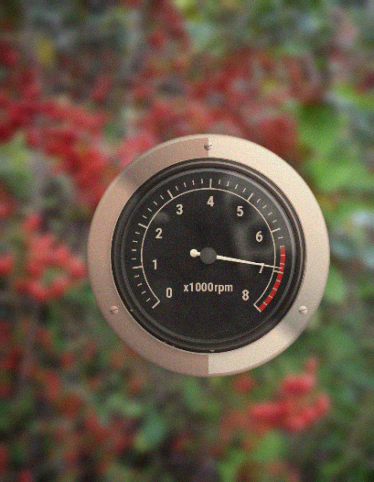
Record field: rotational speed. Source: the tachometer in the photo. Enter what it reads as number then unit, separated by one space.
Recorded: 6900 rpm
